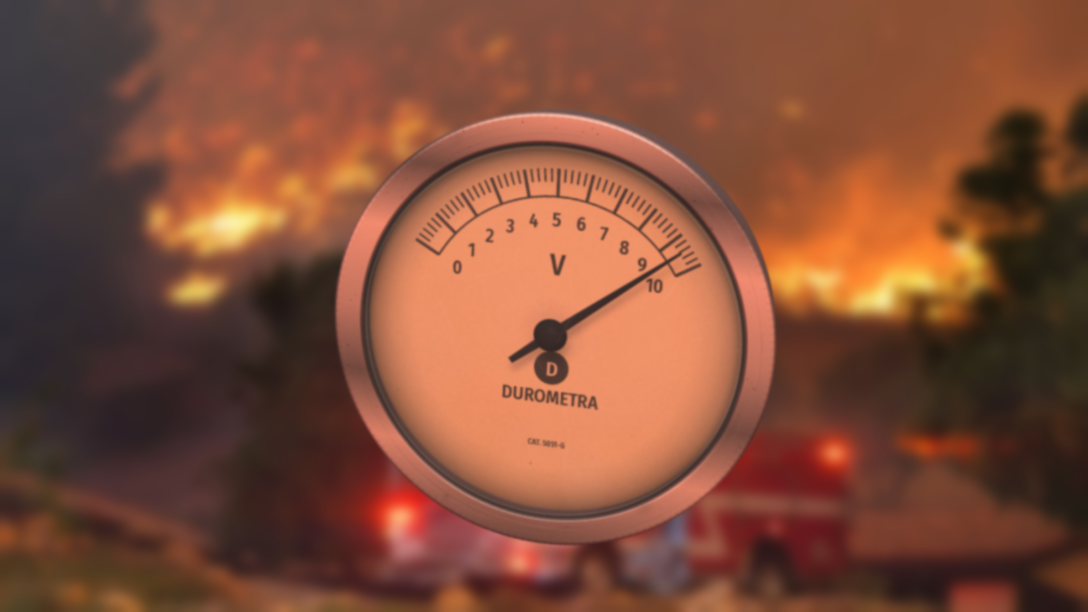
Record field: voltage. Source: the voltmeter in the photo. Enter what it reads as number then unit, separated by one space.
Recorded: 9.4 V
